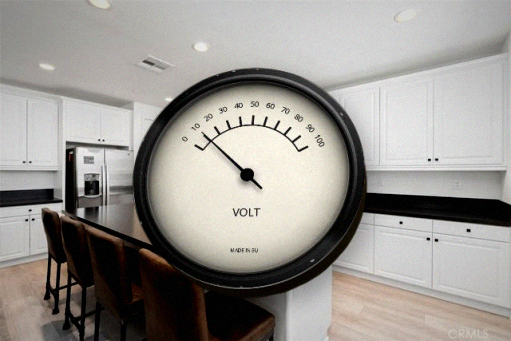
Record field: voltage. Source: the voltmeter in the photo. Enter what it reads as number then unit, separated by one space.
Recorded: 10 V
